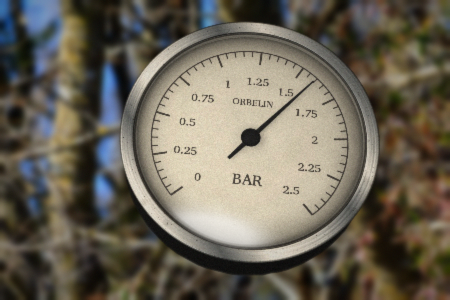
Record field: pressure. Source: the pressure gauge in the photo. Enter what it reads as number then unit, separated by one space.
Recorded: 1.6 bar
